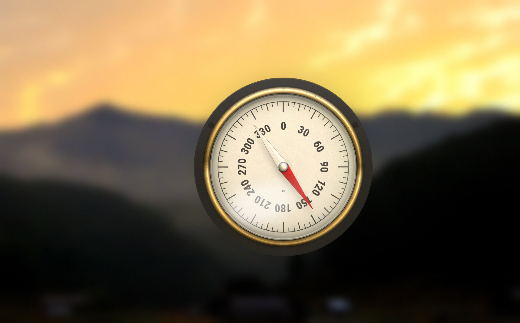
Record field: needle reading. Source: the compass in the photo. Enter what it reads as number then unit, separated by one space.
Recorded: 145 °
